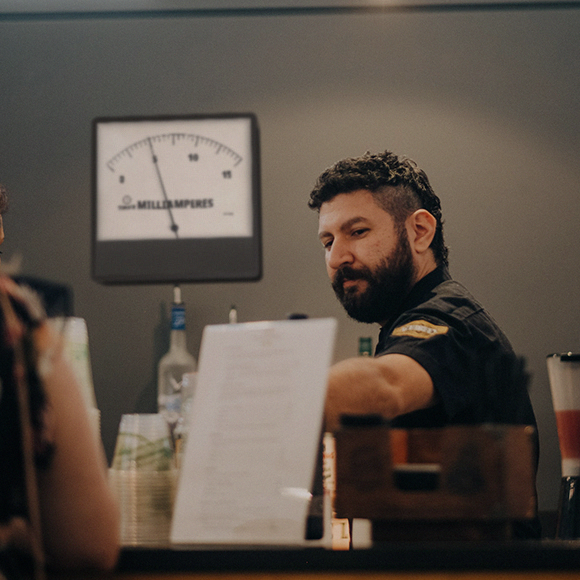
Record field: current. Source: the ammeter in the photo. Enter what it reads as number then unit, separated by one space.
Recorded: 5 mA
